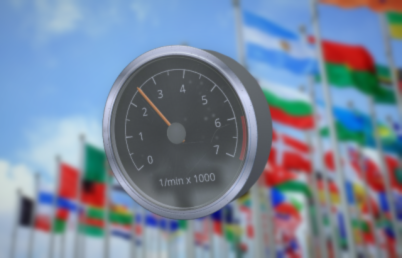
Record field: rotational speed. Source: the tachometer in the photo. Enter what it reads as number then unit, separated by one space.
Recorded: 2500 rpm
